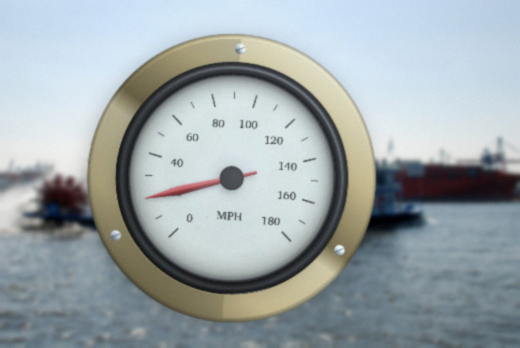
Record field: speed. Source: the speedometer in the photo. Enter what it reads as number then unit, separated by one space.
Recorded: 20 mph
